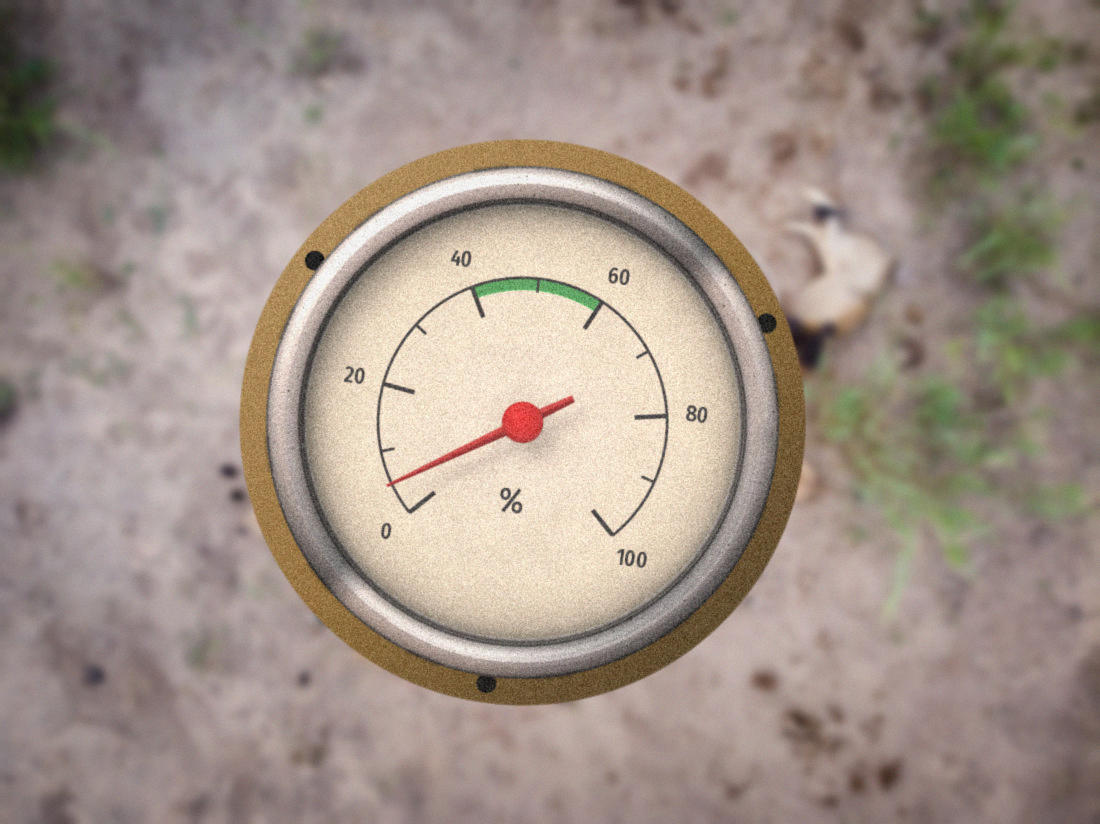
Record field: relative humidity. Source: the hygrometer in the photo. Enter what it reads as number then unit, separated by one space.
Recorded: 5 %
